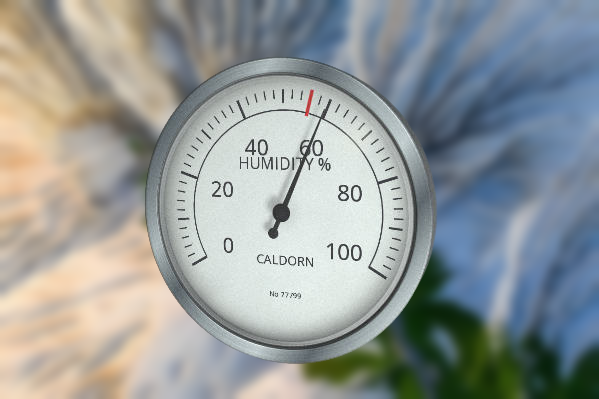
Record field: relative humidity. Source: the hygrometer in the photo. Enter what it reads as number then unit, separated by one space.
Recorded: 60 %
